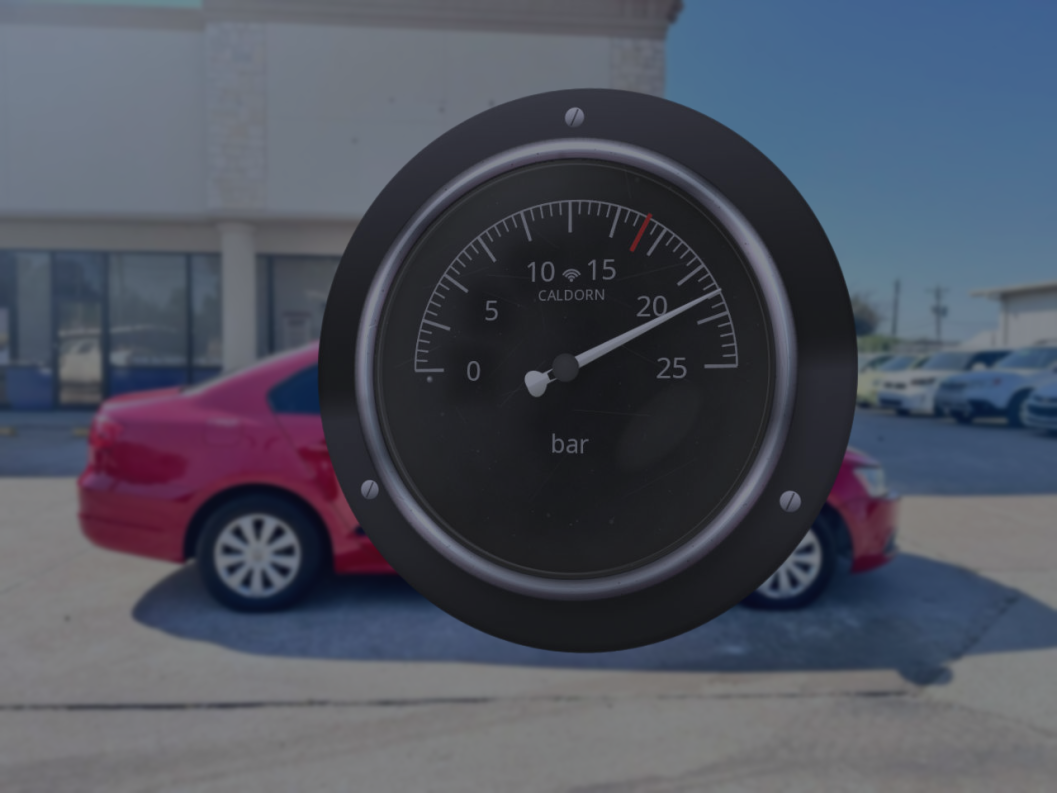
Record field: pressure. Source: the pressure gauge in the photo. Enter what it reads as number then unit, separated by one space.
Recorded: 21.5 bar
